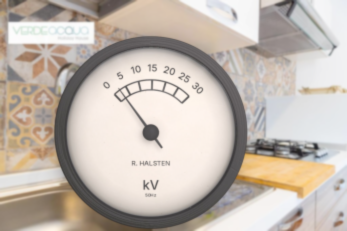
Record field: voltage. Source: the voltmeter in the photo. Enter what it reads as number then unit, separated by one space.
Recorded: 2.5 kV
